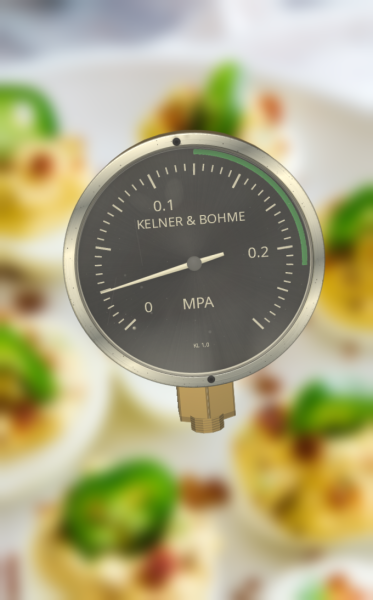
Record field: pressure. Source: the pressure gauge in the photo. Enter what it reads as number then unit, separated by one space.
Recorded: 0.025 MPa
